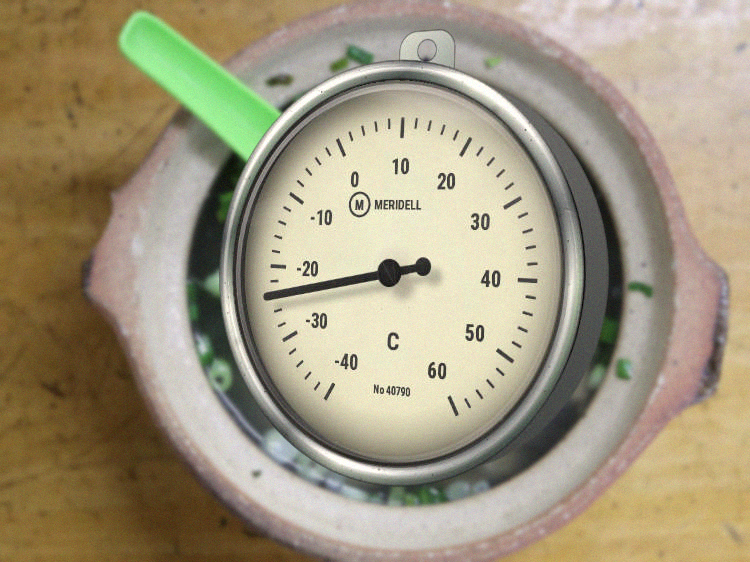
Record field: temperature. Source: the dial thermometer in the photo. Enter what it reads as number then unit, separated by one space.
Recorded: -24 °C
